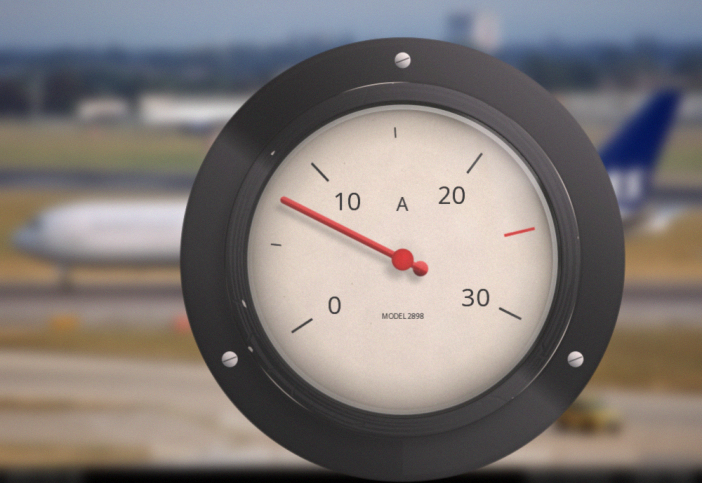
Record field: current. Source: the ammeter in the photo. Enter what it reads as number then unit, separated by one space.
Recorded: 7.5 A
